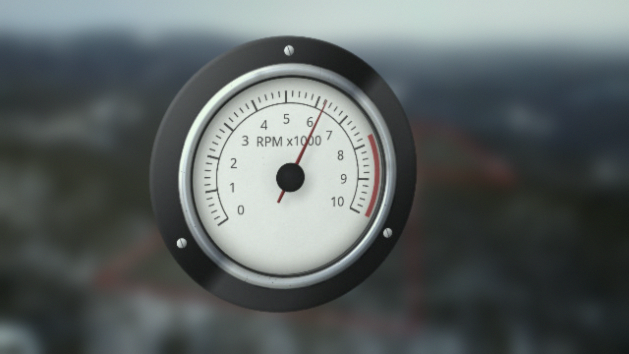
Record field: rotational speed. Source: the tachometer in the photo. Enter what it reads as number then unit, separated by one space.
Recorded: 6200 rpm
